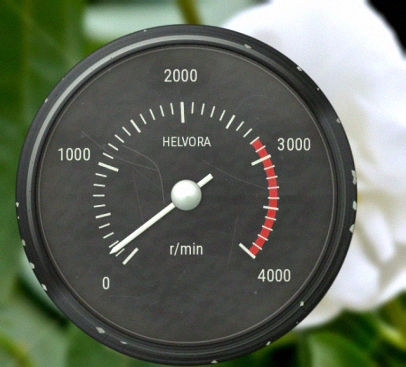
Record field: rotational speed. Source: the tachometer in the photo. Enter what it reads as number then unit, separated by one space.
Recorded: 150 rpm
